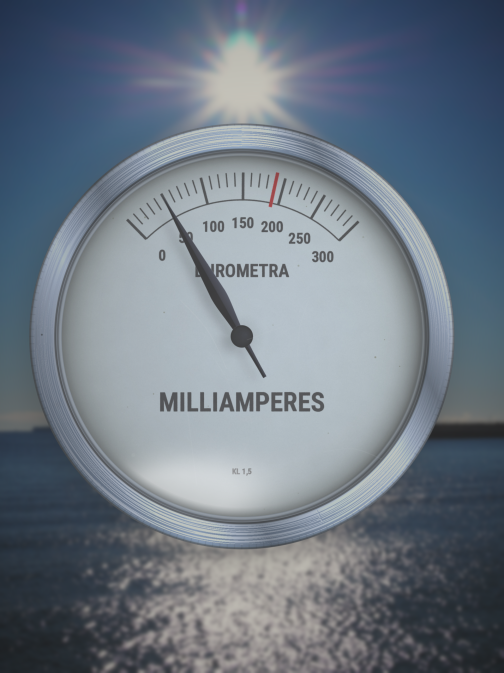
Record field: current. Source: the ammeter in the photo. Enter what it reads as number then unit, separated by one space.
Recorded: 50 mA
